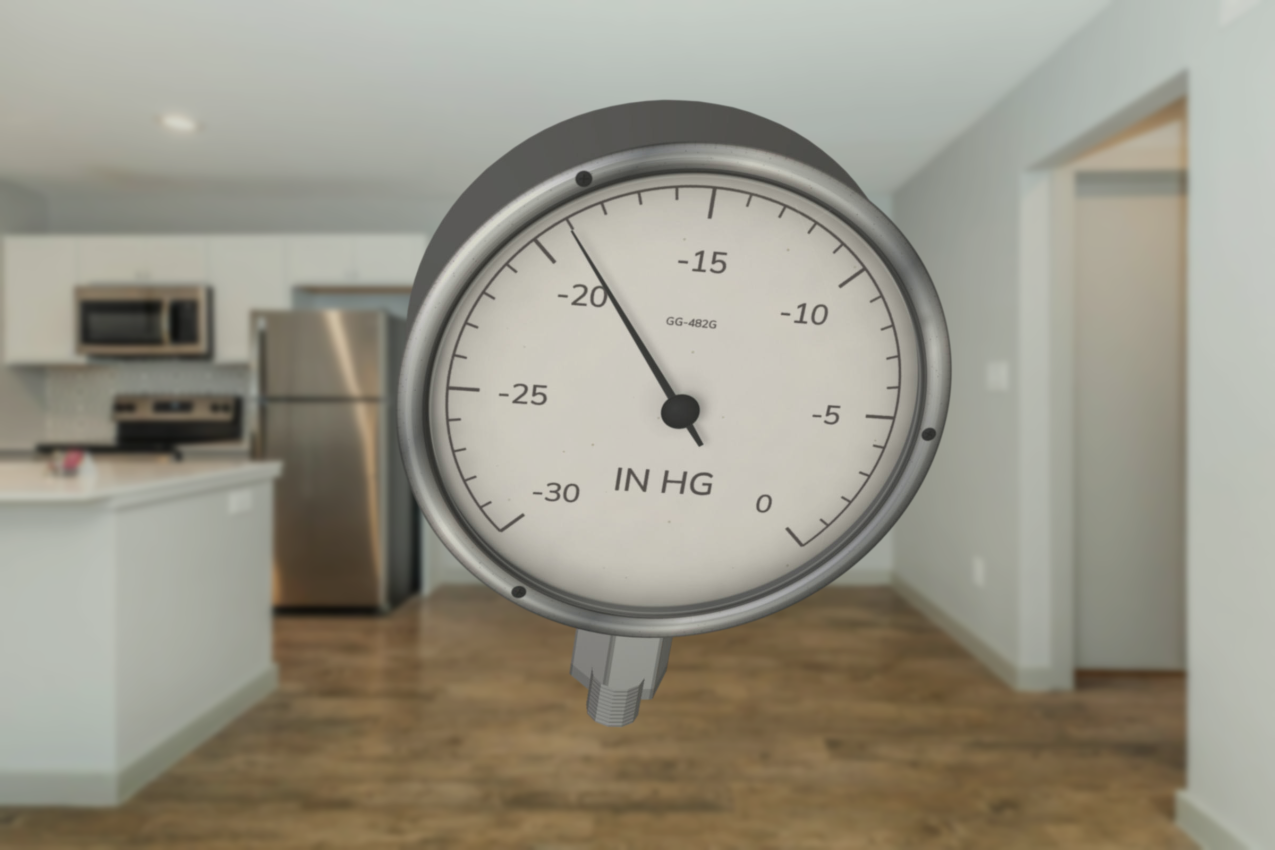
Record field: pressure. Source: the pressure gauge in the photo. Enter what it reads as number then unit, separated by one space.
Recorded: -19 inHg
